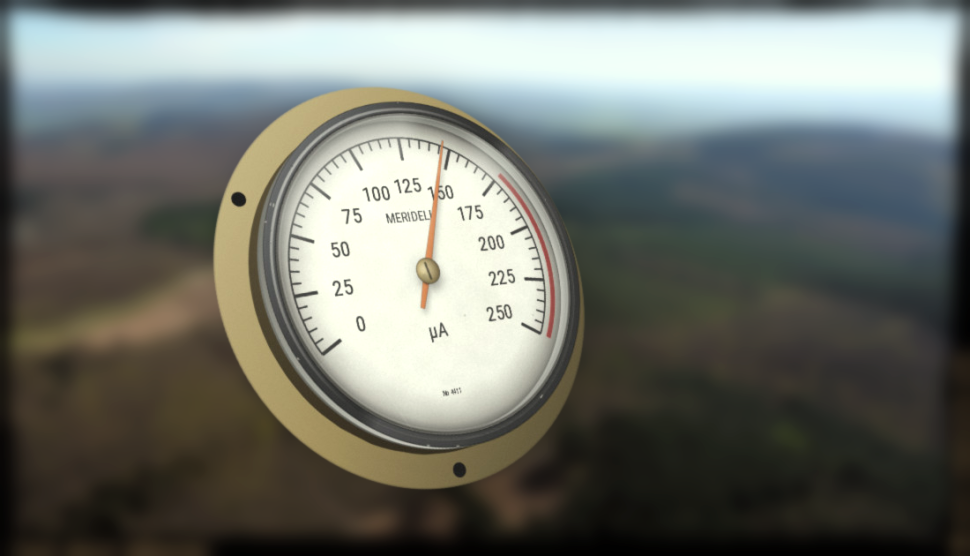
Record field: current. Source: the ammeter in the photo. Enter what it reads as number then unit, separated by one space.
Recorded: 145 µA
